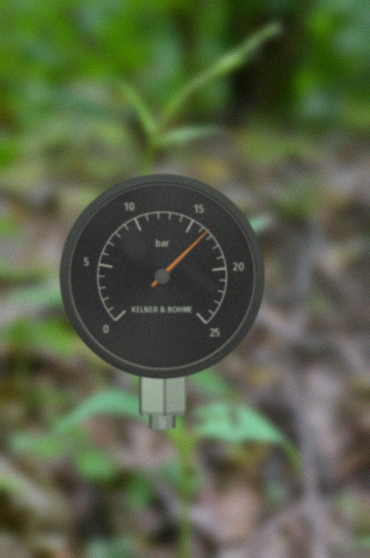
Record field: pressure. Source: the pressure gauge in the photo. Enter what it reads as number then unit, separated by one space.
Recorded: 16.5 bar
